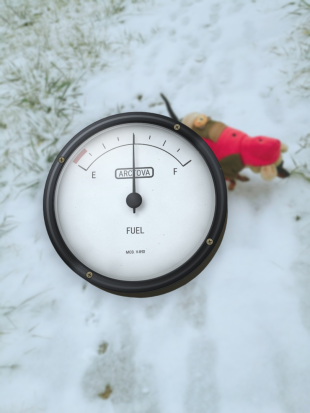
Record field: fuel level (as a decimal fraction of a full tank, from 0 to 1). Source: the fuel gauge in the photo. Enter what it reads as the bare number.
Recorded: 0.5
